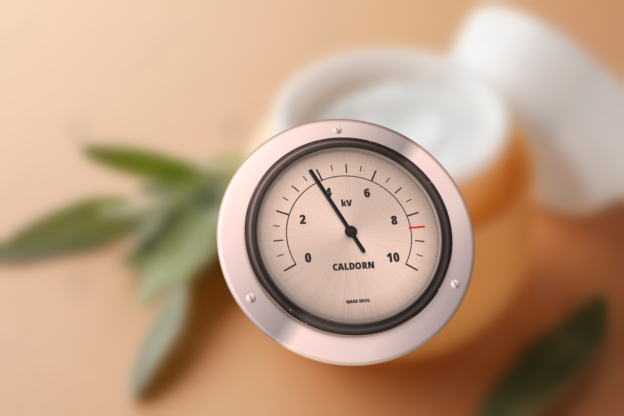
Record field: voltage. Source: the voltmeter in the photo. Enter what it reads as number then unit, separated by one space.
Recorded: 3.75 kV
